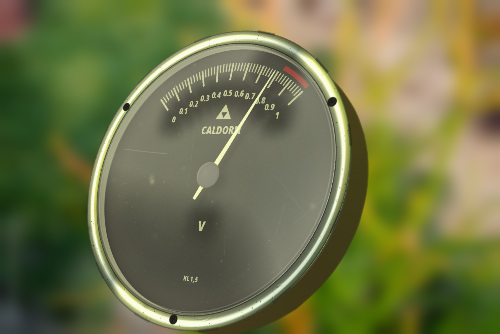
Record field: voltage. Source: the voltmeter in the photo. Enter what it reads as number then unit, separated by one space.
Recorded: 0.8 V
